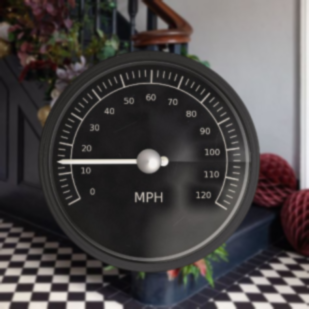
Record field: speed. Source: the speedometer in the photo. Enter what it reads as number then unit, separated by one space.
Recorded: 14 mph
